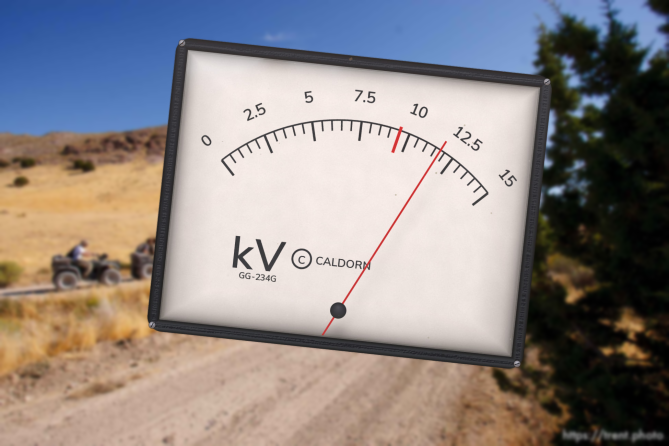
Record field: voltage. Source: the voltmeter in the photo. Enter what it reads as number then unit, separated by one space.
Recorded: 11.75 kV
